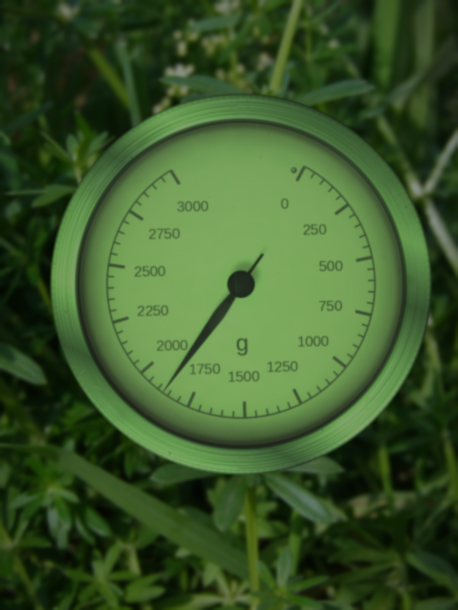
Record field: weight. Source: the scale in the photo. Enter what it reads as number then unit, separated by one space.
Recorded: 1875 g
